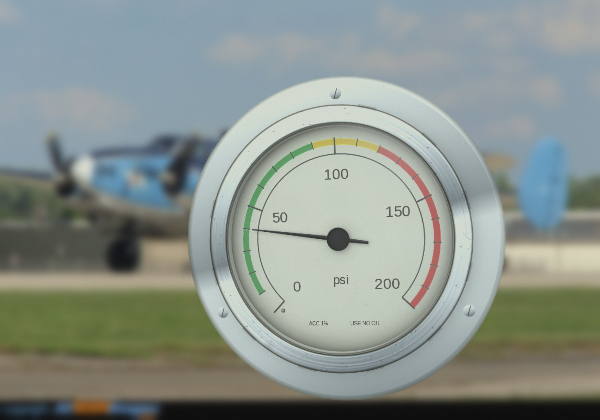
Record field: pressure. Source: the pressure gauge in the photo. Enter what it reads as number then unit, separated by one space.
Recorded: 40 psi
